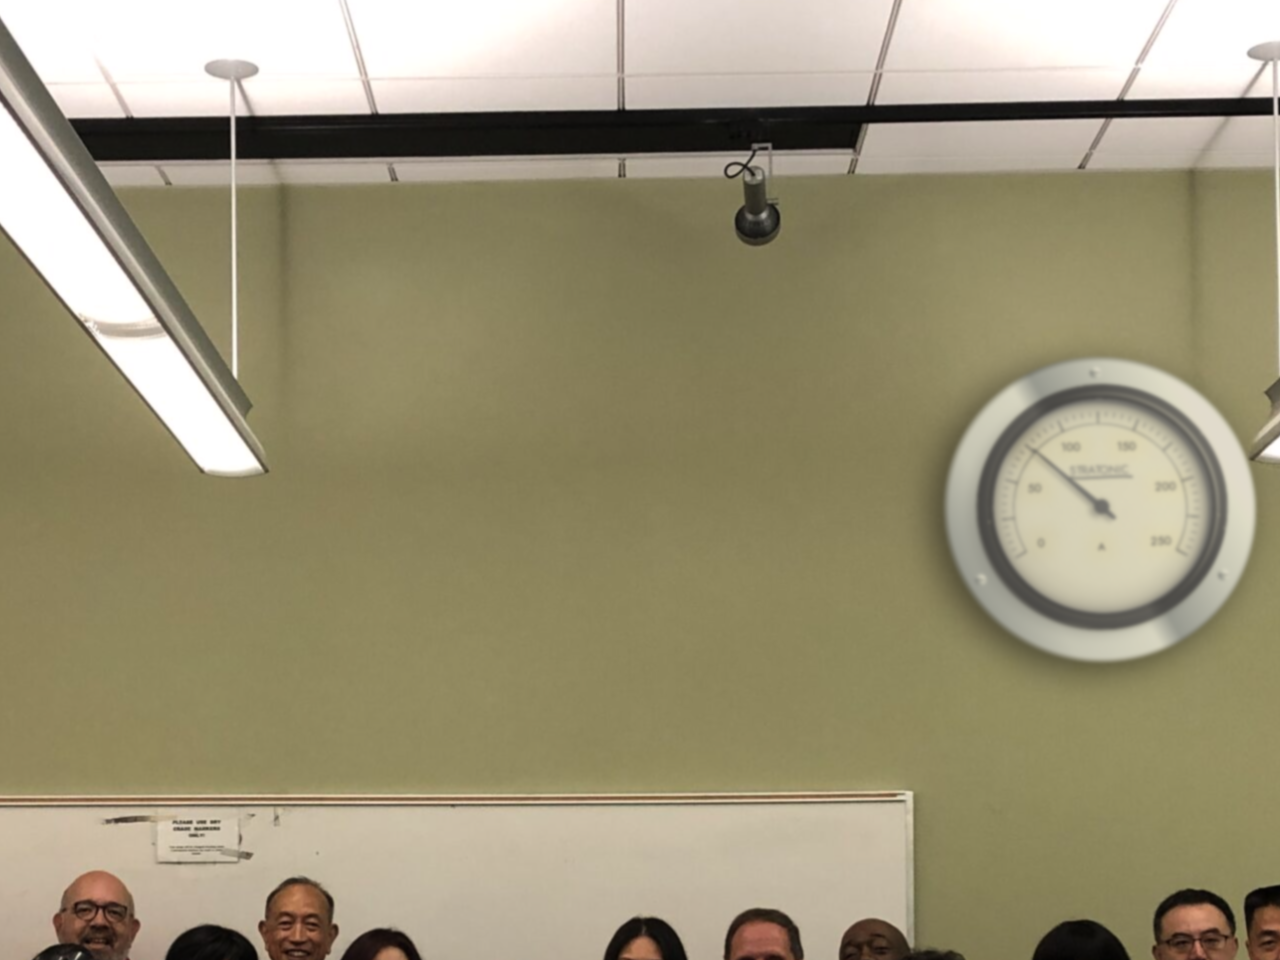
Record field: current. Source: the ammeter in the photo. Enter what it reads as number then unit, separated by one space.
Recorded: 75 A
